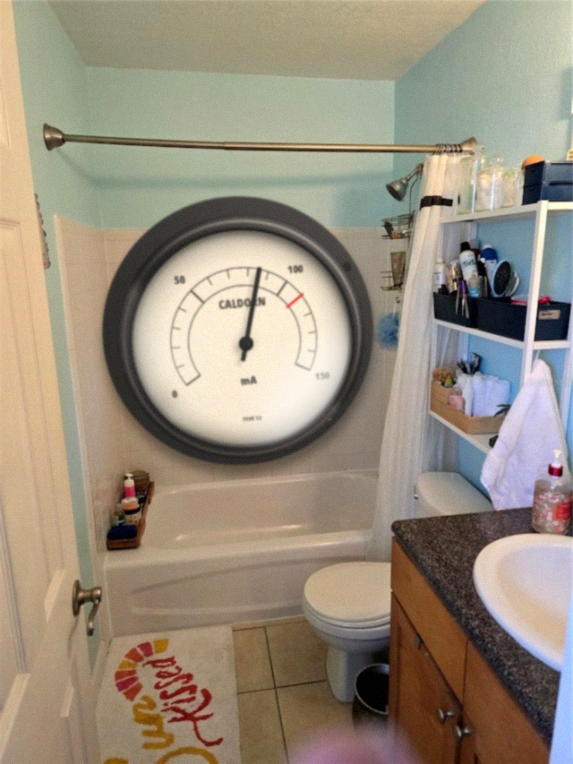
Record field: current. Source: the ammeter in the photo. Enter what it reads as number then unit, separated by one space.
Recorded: 85 mA
